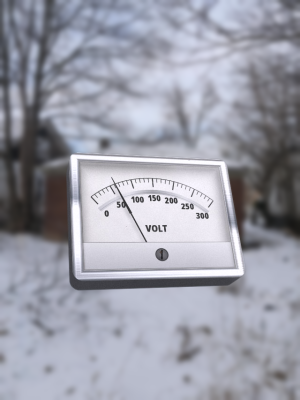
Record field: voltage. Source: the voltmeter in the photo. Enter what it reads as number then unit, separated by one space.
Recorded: 60 V
